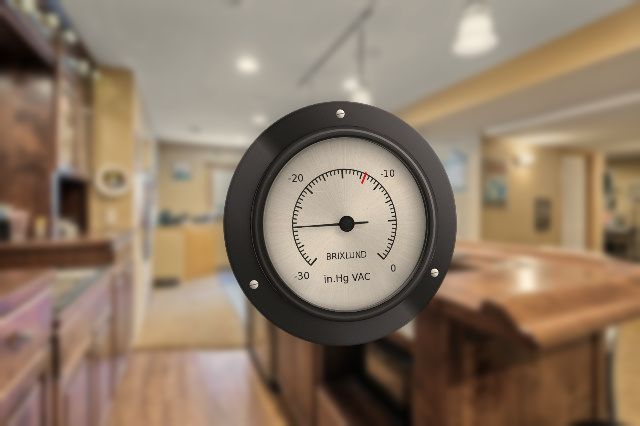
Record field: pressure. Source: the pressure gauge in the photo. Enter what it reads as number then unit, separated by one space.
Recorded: -25 inHg
